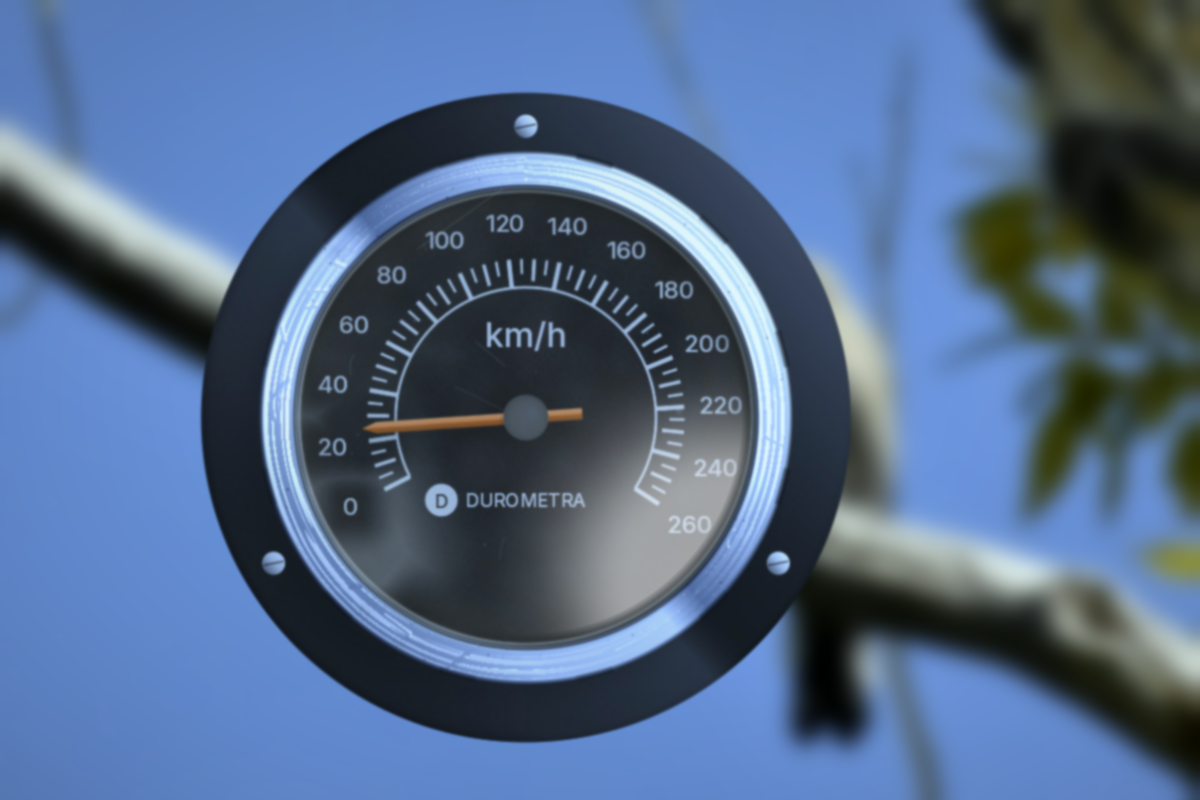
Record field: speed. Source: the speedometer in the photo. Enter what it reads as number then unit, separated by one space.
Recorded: 25 km/h
